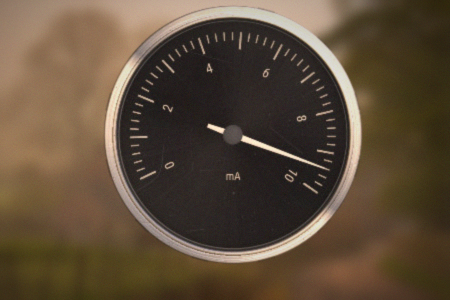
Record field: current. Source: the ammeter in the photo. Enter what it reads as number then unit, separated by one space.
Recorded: 9.4 mA
